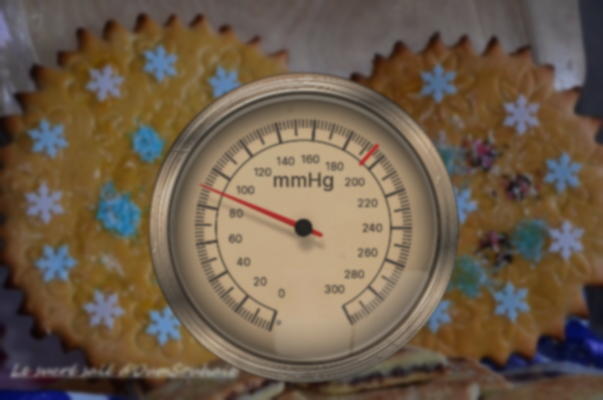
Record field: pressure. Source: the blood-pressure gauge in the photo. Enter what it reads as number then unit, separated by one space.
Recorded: 90 mmHg
